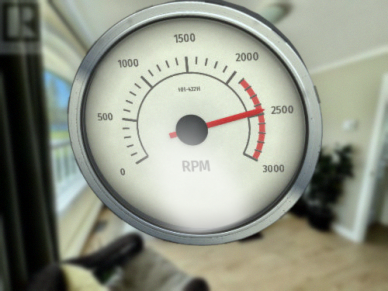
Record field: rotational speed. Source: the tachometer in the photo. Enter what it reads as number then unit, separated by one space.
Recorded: 2450 rpm
